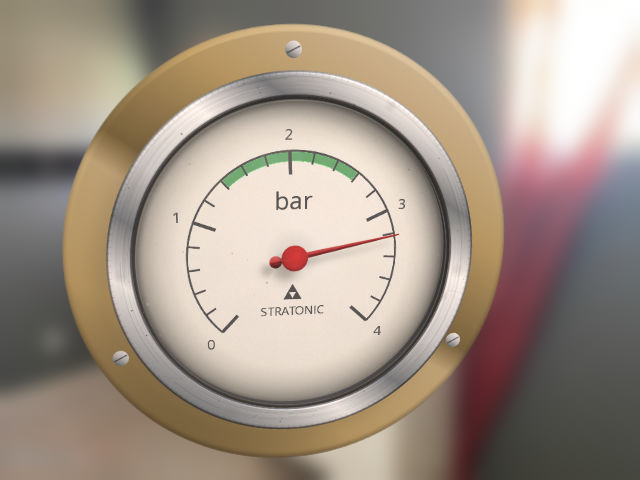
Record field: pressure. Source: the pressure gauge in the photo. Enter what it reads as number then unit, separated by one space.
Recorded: 3.2 bar
